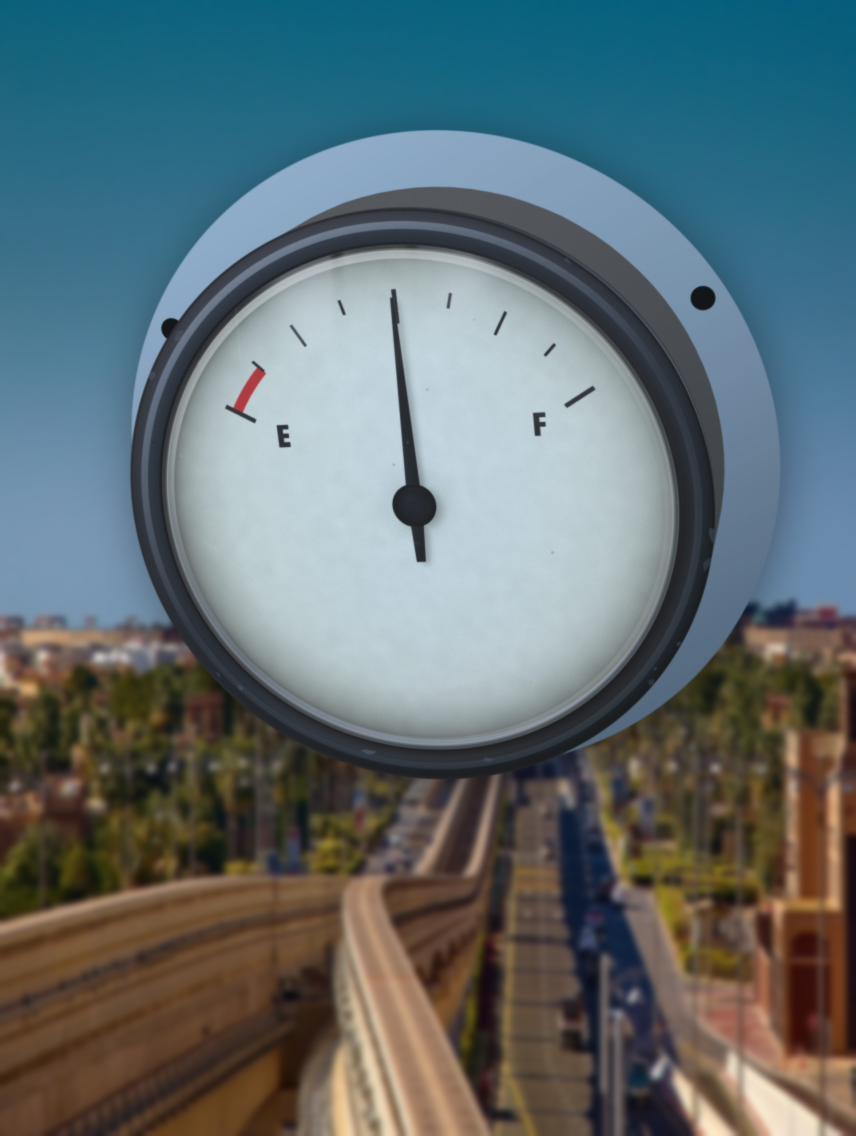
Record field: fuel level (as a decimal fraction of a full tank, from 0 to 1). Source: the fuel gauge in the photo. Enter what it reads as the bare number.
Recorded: 0.5
